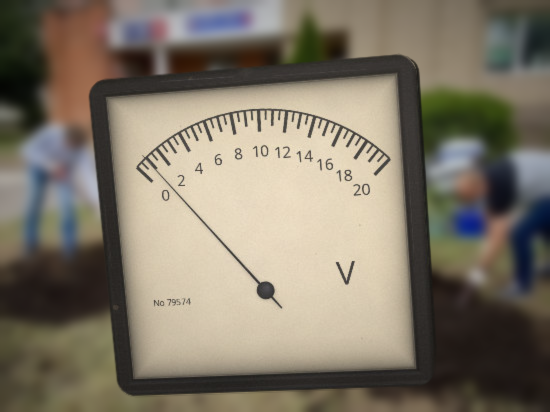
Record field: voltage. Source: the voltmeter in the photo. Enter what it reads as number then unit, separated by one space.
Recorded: 1 V
